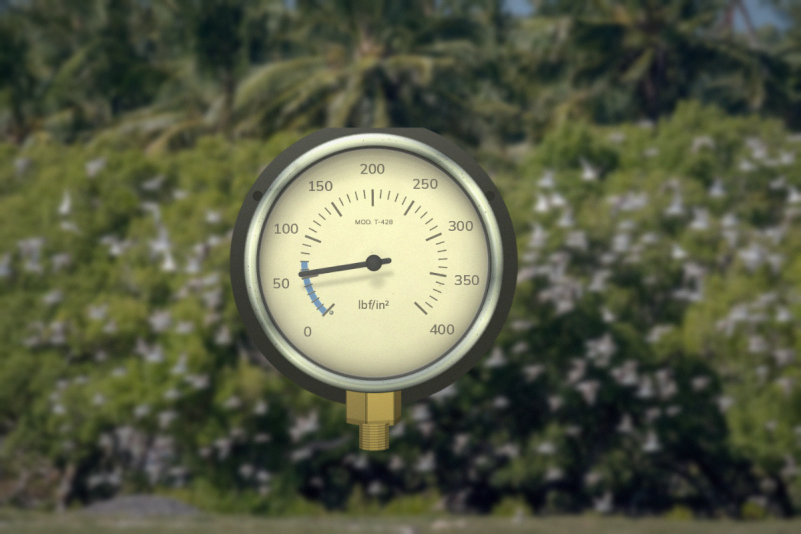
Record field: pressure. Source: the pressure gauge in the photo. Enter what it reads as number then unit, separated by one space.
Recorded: 55 psi
